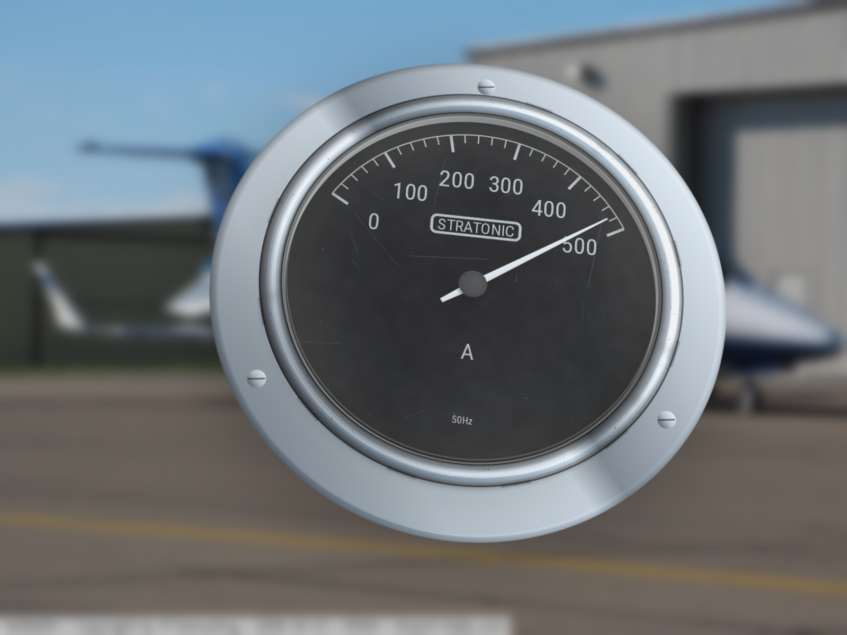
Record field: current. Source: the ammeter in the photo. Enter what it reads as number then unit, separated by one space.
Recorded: 480 A
